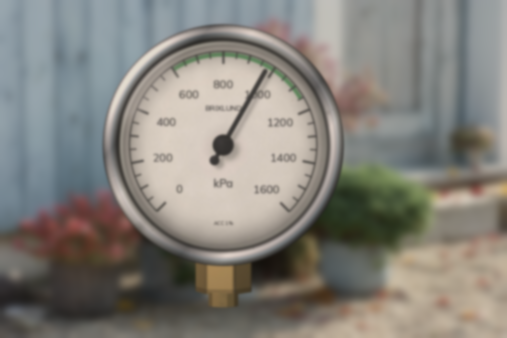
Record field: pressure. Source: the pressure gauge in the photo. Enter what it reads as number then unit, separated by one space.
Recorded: 975 kPa
